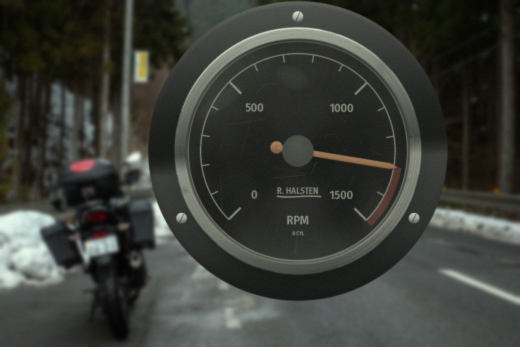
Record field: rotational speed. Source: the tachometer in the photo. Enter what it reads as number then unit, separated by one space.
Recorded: 1300 rpm
